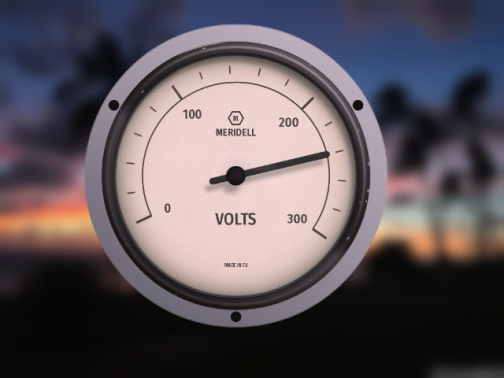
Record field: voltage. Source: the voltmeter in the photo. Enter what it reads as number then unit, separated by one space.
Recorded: 240 V
